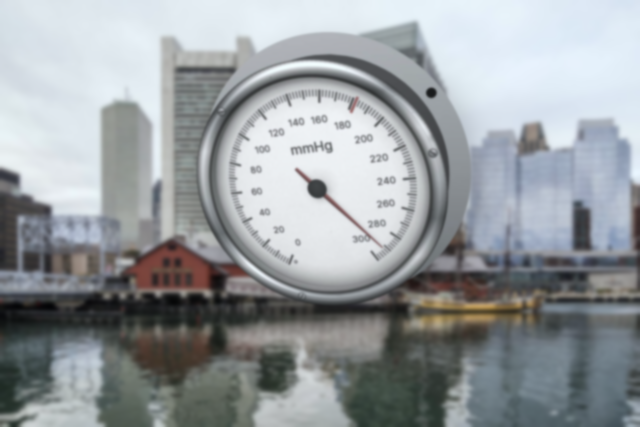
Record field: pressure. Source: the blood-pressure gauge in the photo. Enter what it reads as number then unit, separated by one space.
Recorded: 290 mmHg
